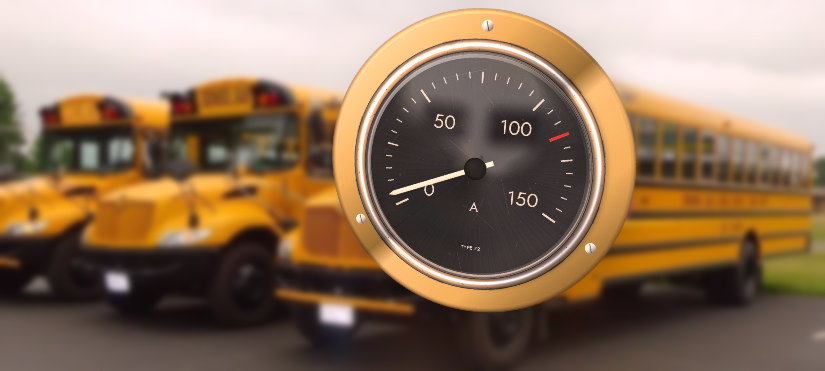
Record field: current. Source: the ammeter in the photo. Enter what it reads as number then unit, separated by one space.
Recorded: 5 A
